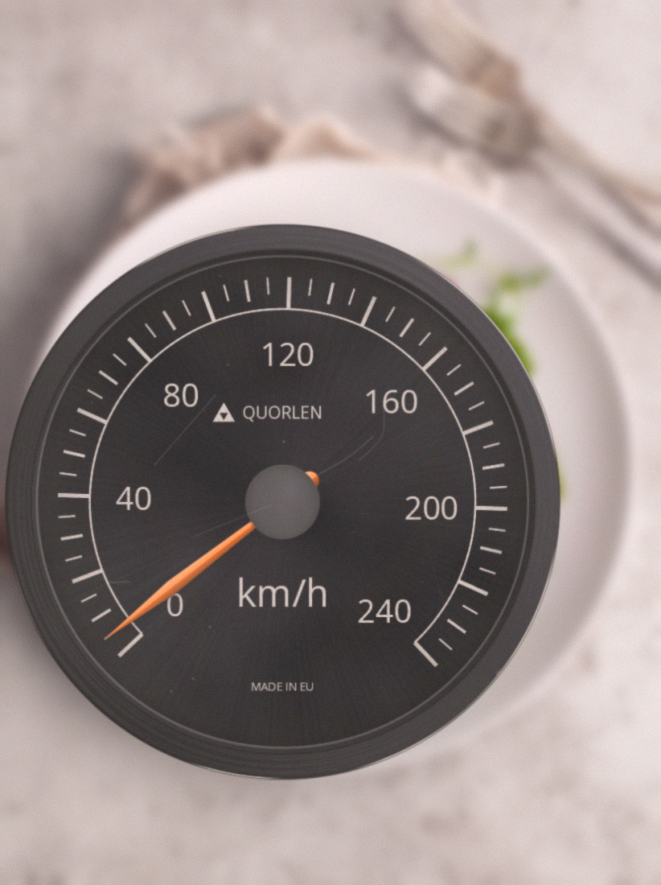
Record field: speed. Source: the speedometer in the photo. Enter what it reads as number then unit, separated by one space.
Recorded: 5 km/h
